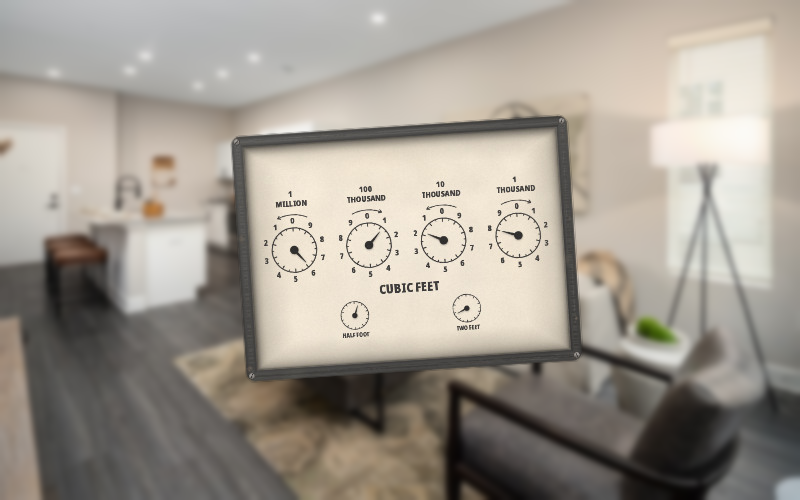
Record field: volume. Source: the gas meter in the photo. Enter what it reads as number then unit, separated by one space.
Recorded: 611800 ft³
